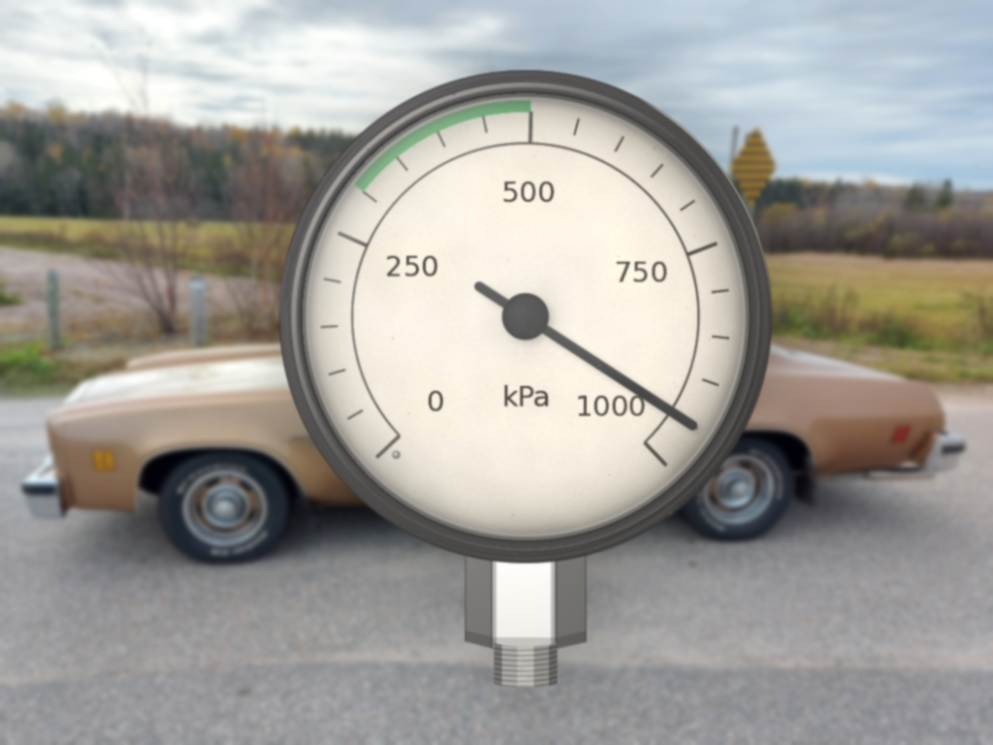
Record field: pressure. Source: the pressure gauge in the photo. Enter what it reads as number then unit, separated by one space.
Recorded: 950 kPa
